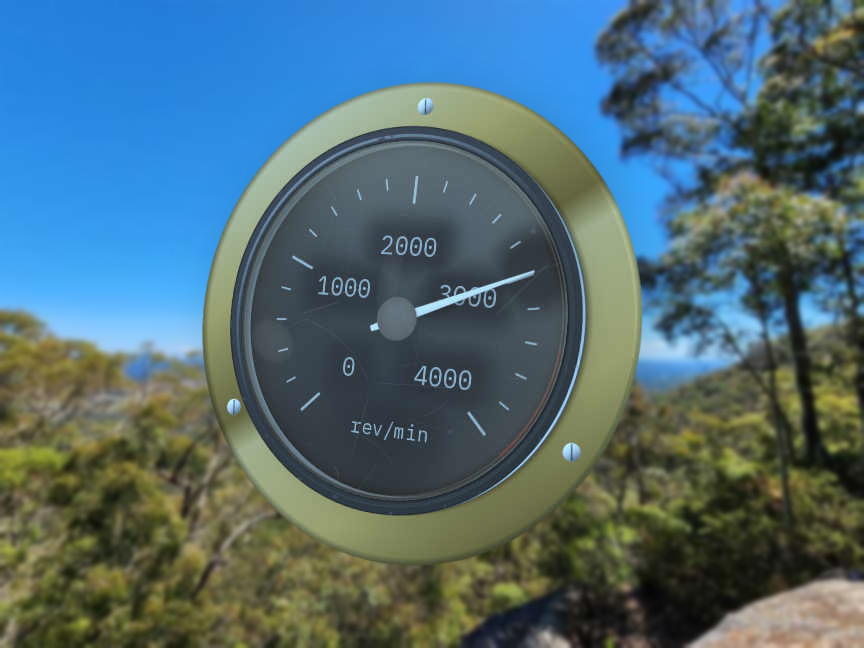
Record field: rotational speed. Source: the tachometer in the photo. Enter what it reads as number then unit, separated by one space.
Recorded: 3000 rpm
